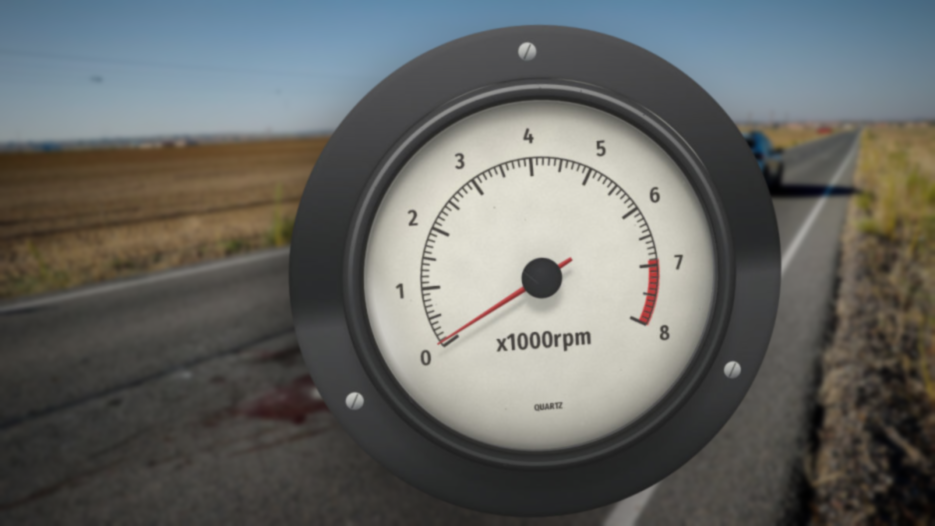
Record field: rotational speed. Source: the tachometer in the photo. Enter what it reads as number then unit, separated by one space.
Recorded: 100 rpm
